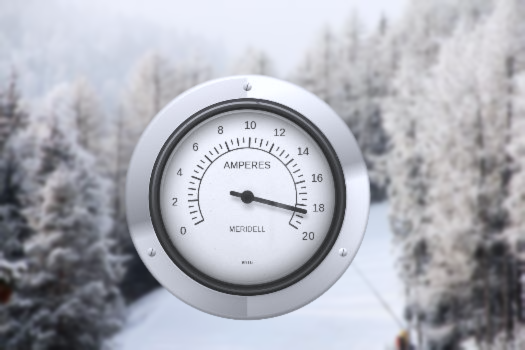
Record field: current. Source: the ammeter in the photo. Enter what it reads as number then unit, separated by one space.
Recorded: 18.5 A
